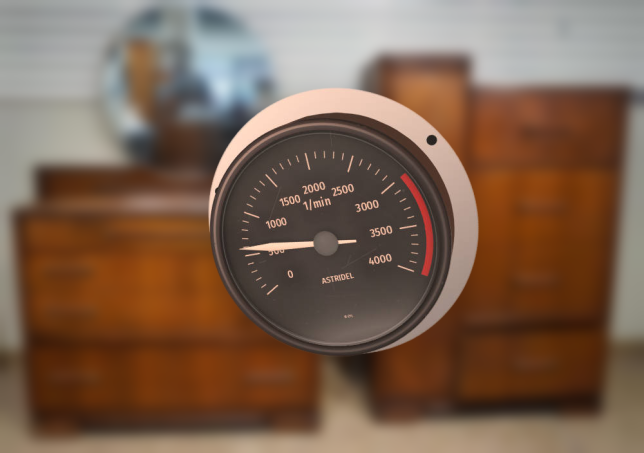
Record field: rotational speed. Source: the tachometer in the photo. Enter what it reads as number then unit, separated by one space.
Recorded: 600 rpm
